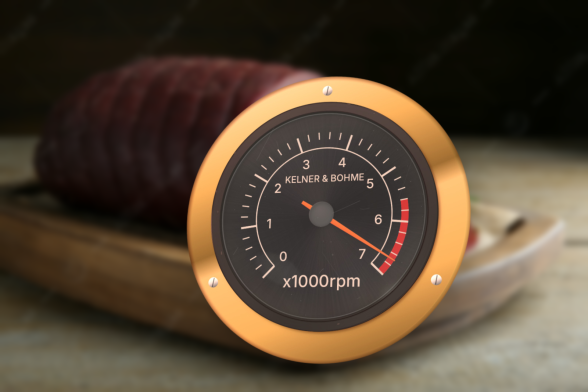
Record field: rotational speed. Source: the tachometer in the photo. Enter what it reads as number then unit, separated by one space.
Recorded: 6700 rpm
